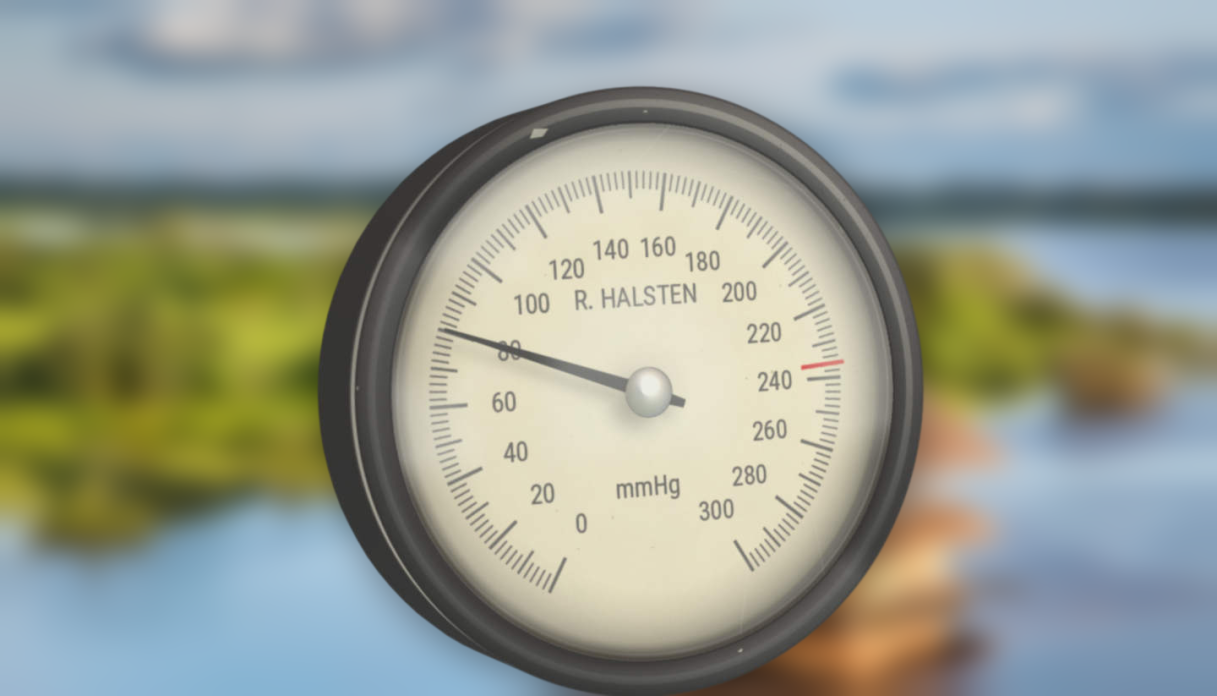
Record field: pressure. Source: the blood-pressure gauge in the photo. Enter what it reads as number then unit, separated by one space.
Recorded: 80 mmHg
